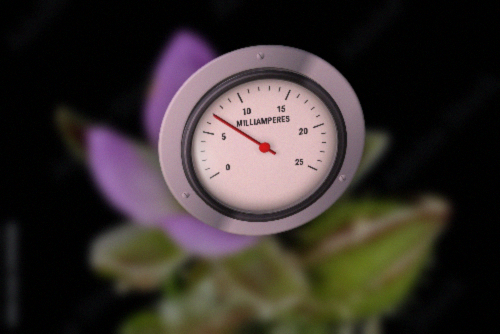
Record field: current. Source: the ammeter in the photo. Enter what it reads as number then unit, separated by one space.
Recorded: 7 mA
